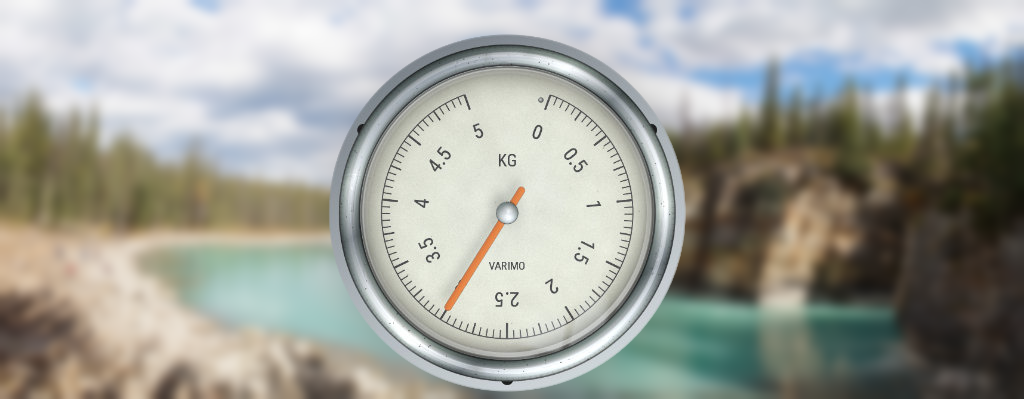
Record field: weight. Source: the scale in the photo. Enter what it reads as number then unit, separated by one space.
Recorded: 3 kg
